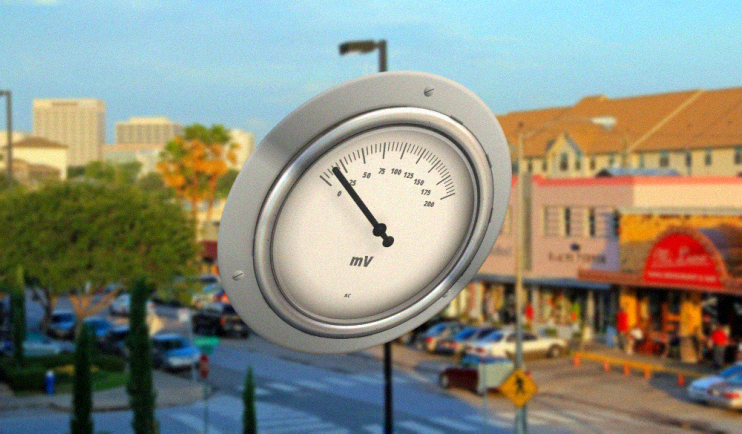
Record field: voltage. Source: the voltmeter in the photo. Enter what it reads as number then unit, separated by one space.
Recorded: 15 mV
